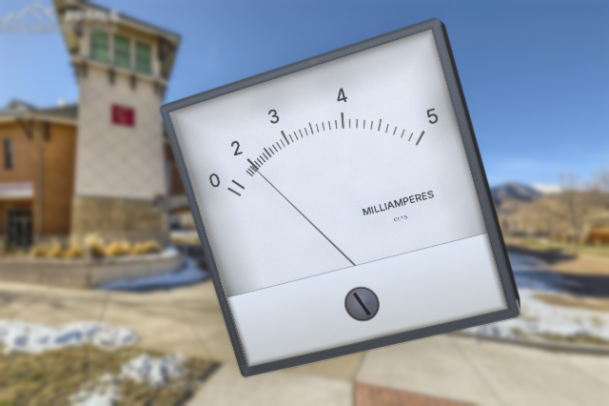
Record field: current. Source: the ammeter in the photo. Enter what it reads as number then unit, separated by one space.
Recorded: 2 mA
